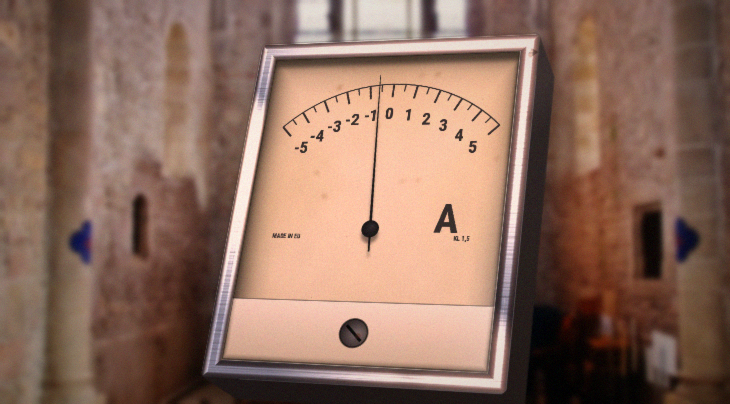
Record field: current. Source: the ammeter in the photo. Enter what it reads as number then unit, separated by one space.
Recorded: -0.5 A
